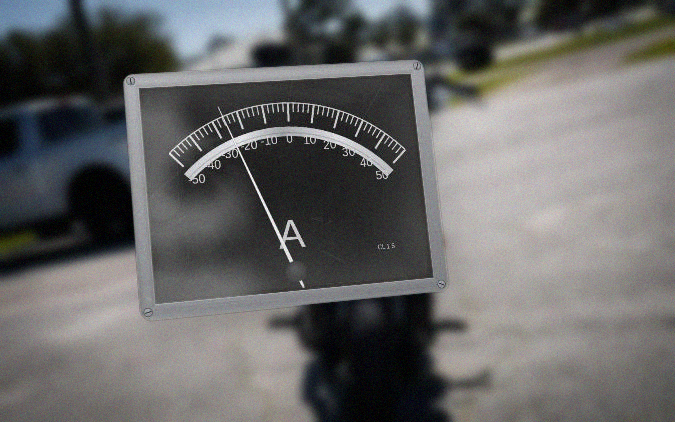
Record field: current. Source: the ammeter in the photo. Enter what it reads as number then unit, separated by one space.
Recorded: -26 A
